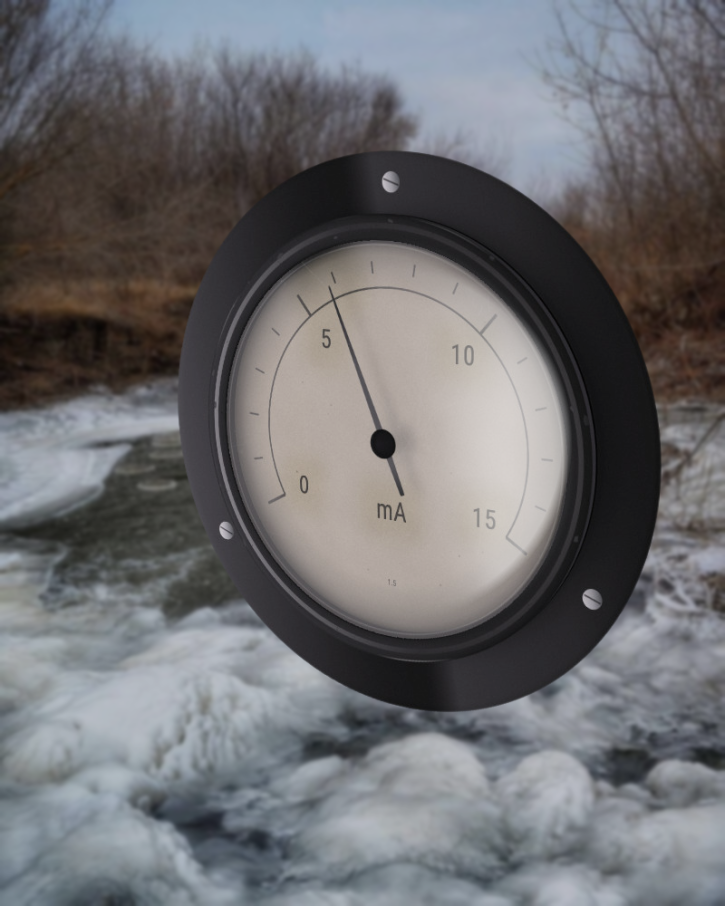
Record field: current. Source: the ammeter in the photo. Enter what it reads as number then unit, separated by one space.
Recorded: 6 mA
